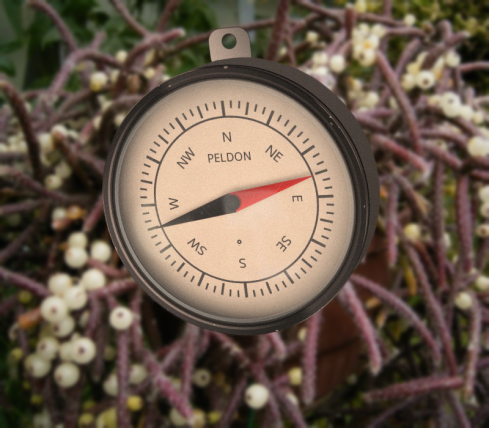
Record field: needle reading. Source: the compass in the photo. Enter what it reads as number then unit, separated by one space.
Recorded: 75 °
